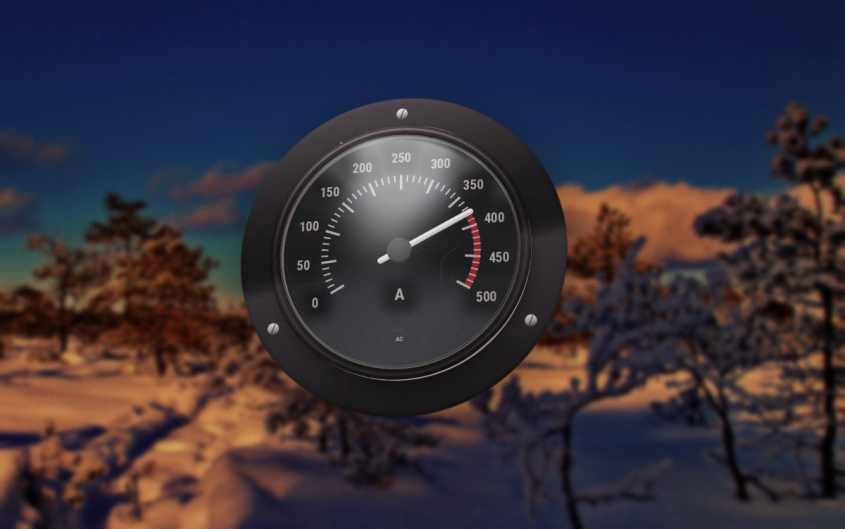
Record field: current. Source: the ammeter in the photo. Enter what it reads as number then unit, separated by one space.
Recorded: 380 A
